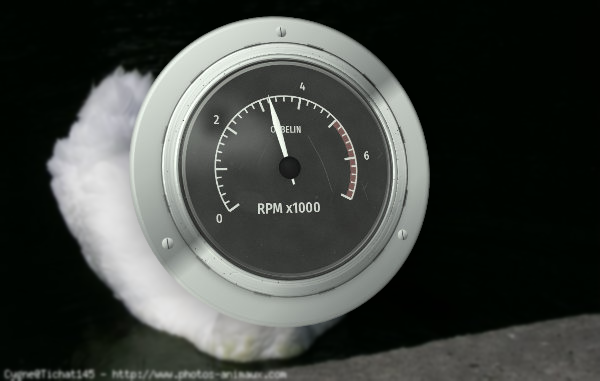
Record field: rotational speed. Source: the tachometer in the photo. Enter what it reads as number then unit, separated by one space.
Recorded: 3200 rpm
